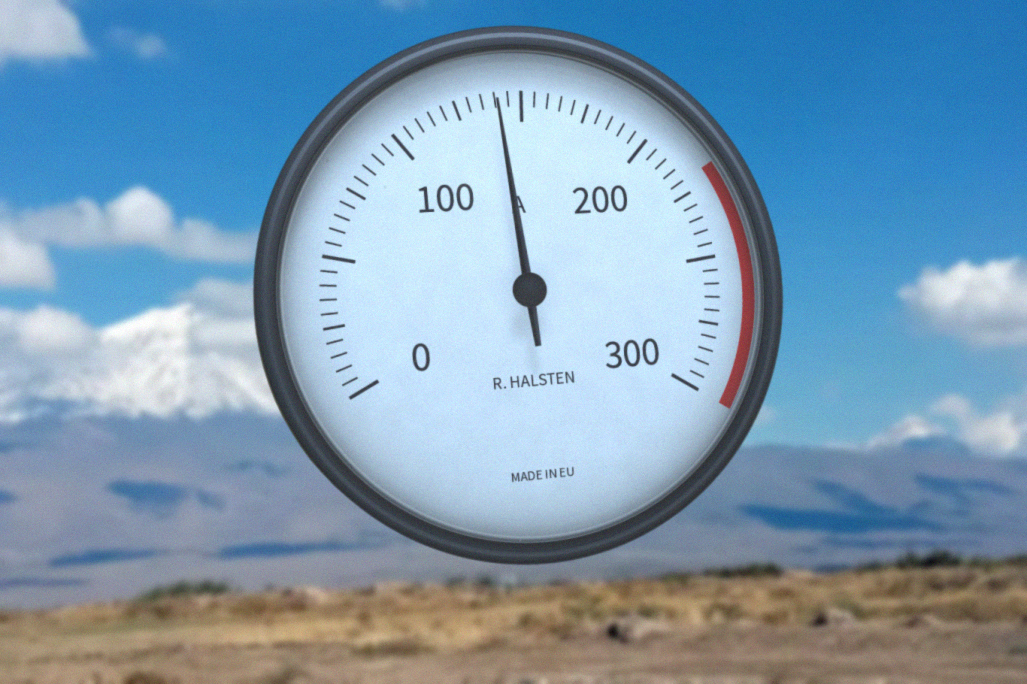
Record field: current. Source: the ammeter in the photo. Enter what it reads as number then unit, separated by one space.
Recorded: 140 A
